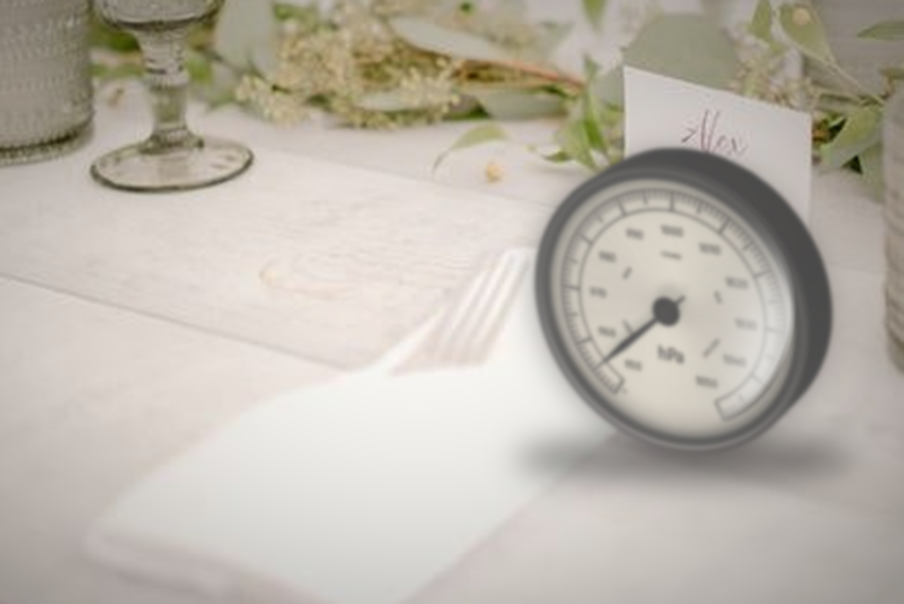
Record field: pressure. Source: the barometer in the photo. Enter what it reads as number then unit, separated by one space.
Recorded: 955 hPa
